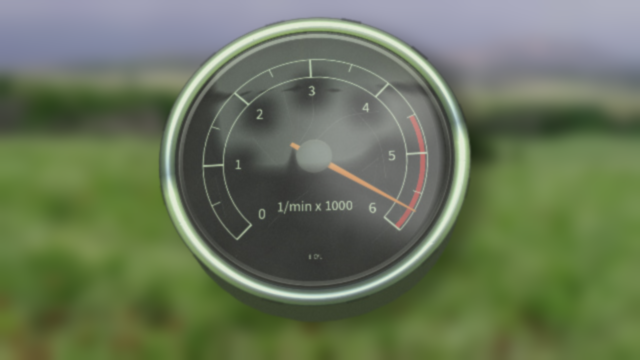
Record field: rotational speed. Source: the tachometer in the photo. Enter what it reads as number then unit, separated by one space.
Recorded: 5750 rpm
